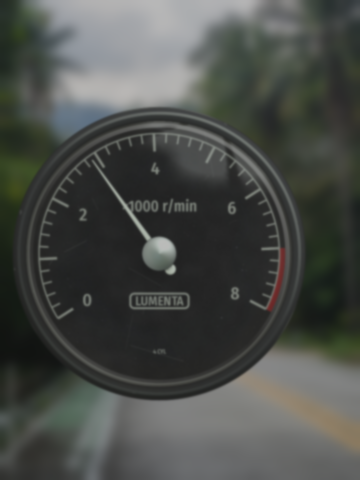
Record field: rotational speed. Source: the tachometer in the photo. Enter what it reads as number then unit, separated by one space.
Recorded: 2900 rpm
